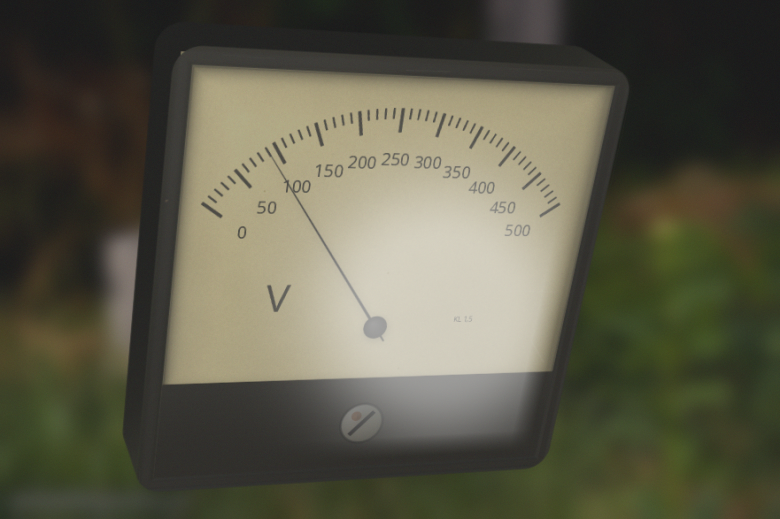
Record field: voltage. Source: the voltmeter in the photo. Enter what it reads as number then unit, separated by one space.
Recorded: 90 V
